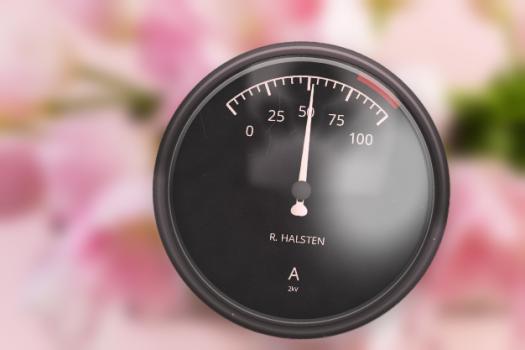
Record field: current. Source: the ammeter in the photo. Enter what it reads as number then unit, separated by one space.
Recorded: 52.5 A
